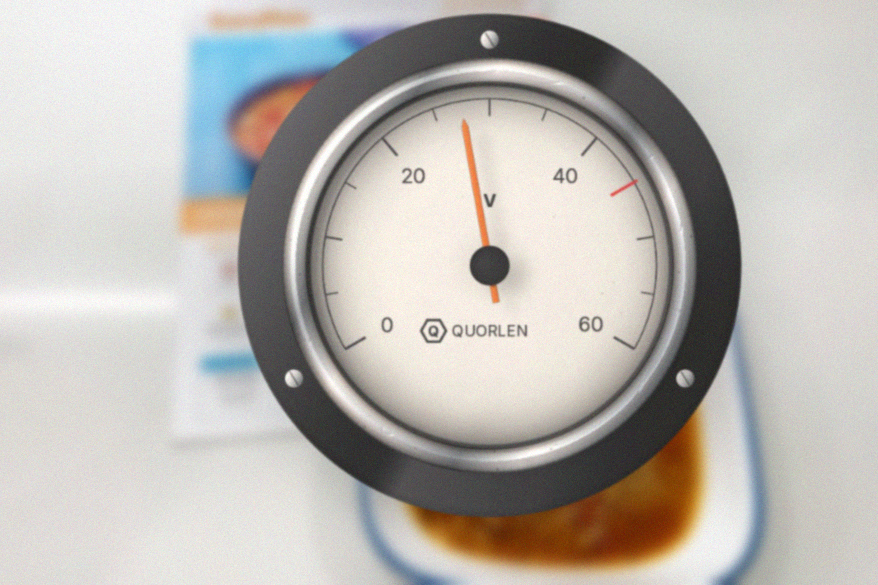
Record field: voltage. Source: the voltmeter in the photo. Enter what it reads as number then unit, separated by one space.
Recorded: 27.5 V
